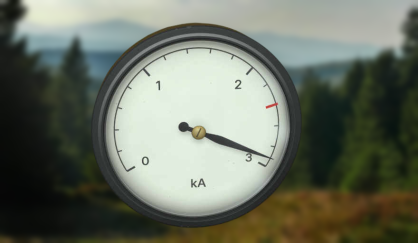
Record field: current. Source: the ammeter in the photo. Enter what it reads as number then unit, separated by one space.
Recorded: 2.9 kA
